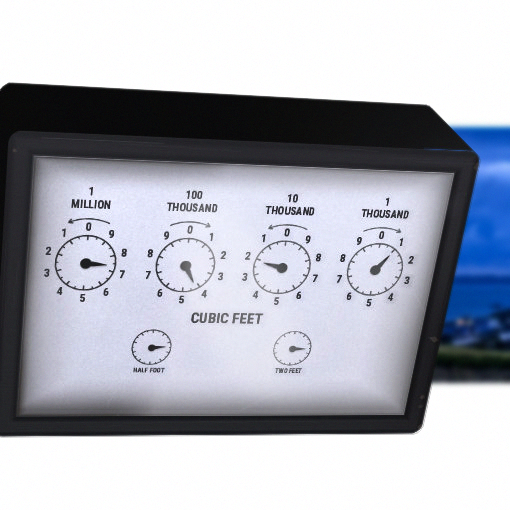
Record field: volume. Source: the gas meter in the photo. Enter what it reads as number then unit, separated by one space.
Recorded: 742100 ft³
